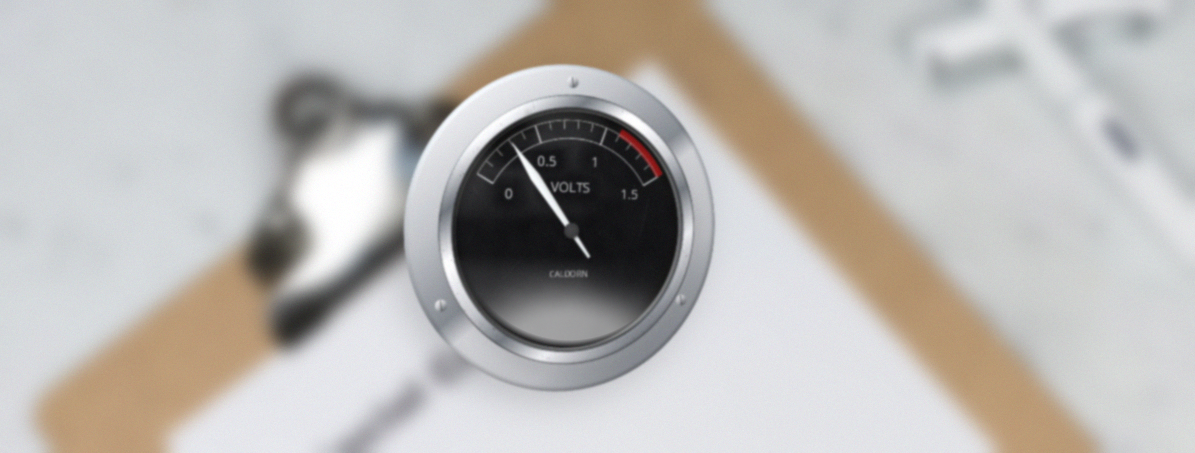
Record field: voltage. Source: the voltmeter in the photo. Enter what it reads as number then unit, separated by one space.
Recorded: 0.3 V
